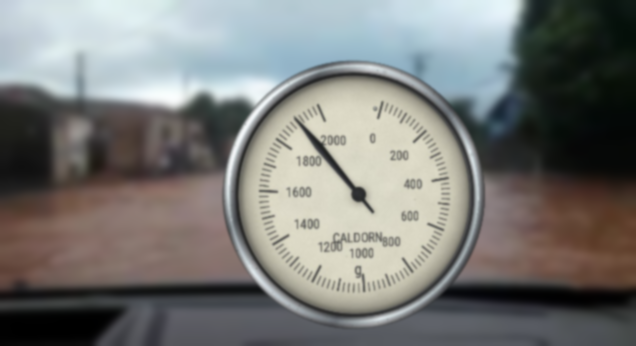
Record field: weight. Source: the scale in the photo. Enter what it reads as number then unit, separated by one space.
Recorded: 1900 g
